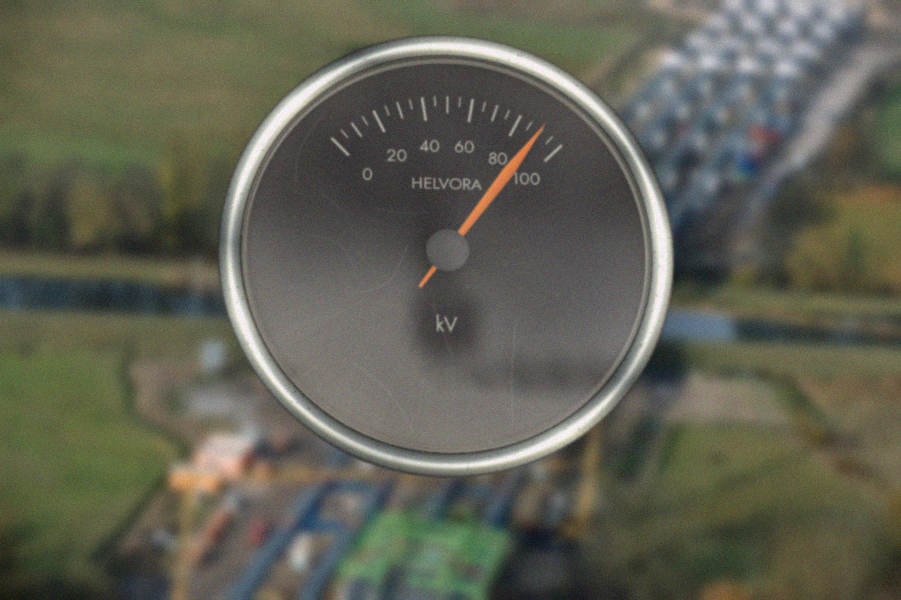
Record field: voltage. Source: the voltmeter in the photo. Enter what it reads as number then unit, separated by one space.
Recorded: 90 kV
